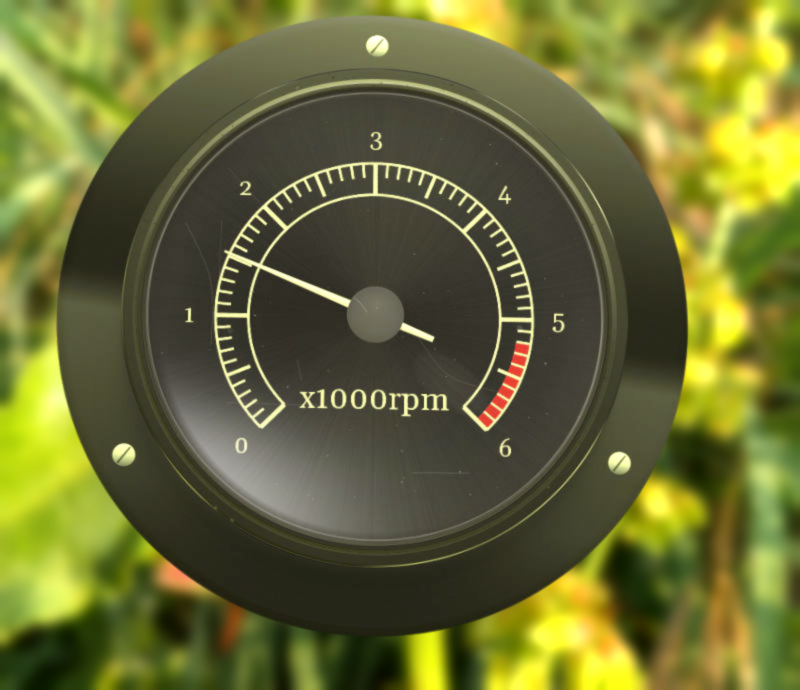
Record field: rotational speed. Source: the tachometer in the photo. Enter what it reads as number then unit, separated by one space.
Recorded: 1500 rpm
